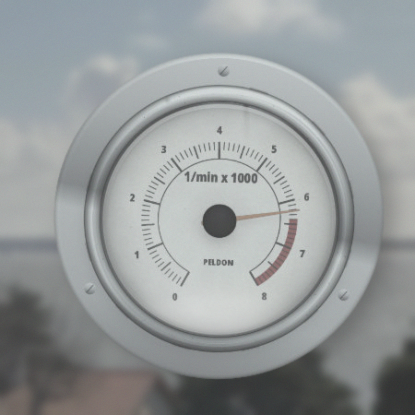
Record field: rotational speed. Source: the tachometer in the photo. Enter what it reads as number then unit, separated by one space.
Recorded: 6200 rpm
